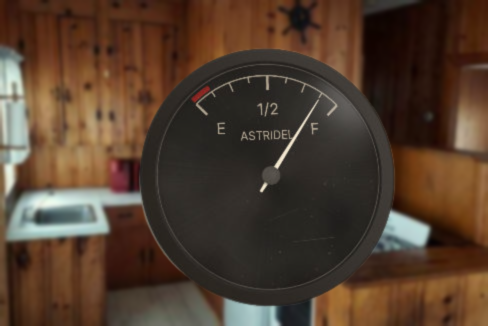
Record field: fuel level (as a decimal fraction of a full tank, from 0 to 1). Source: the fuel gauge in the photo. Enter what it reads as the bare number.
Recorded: 0.875
